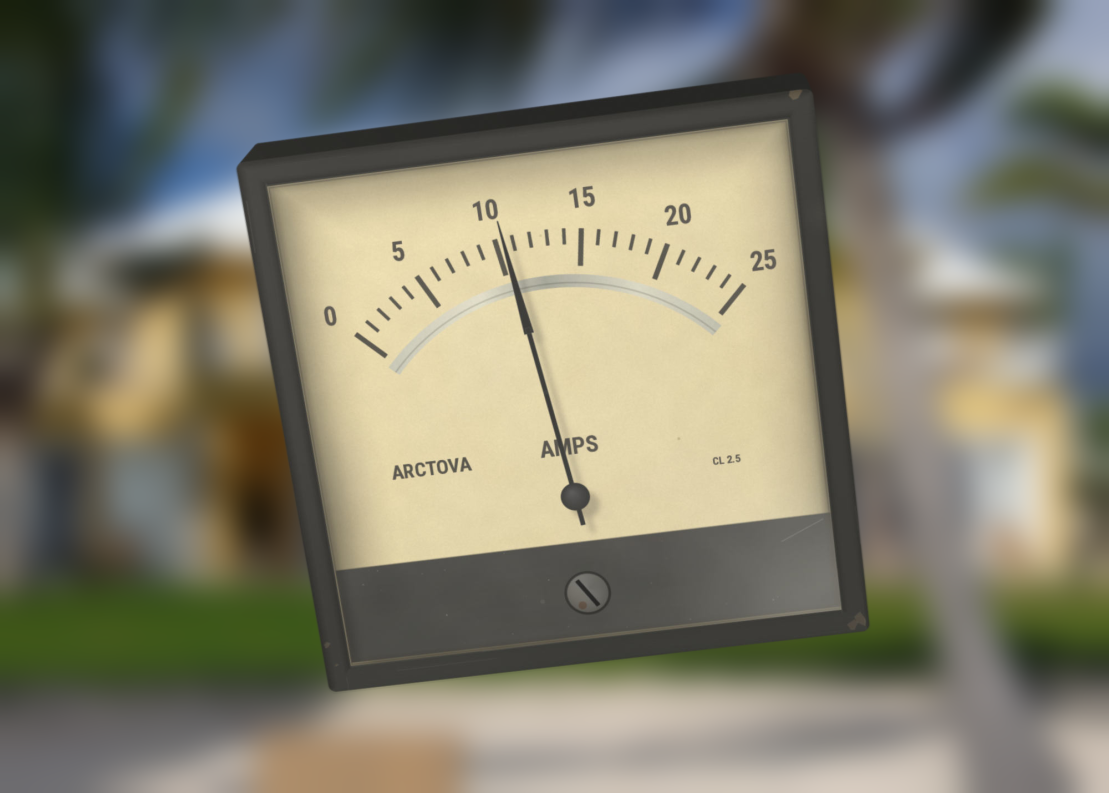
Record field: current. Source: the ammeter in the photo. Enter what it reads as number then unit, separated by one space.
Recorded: 10.5 A
